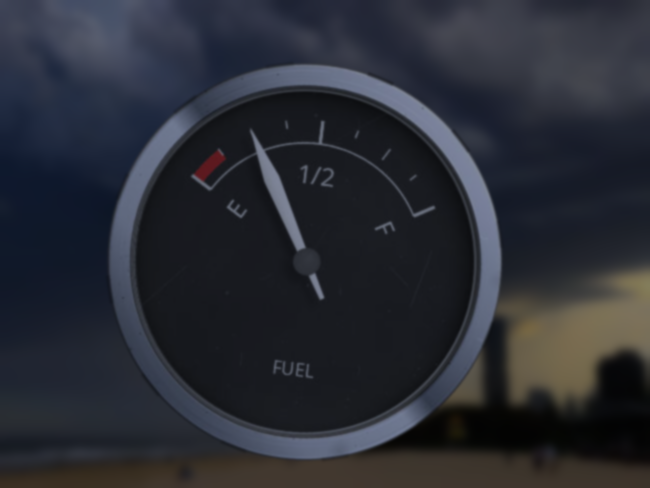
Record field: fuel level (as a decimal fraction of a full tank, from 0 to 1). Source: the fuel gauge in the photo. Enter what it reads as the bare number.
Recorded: 0.25
